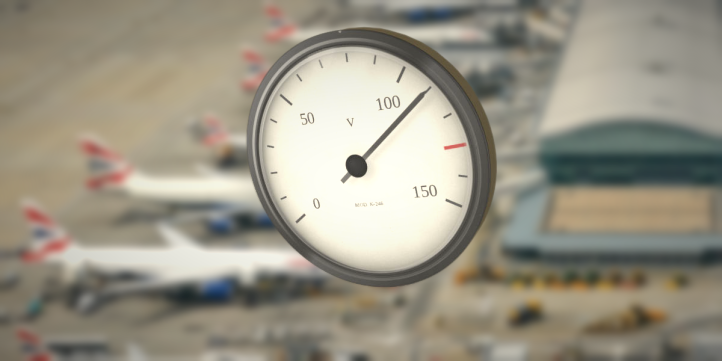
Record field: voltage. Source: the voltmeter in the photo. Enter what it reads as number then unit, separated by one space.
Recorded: 110 V
